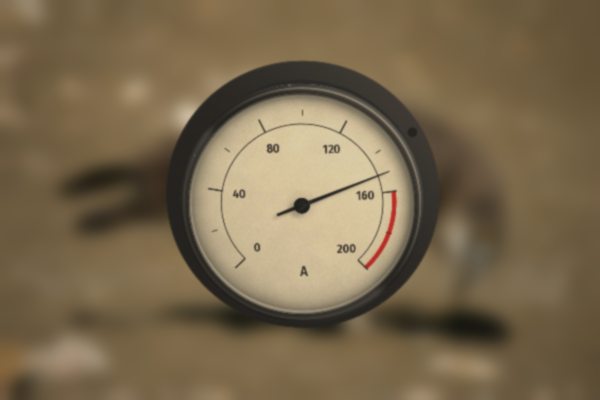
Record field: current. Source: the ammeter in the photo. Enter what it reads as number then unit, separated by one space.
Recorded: 150 A
